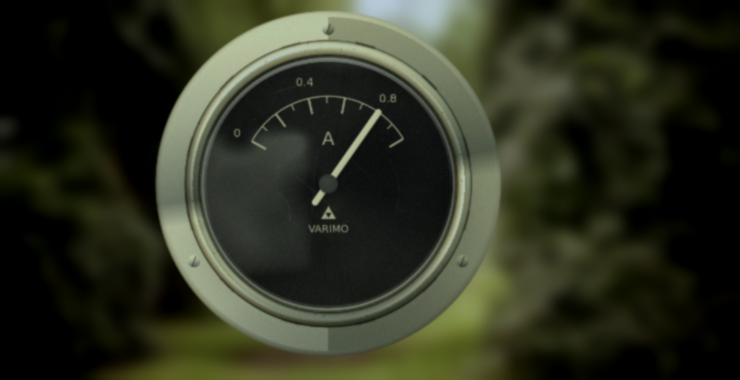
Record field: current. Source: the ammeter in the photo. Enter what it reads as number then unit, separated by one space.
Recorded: 0.8 A
